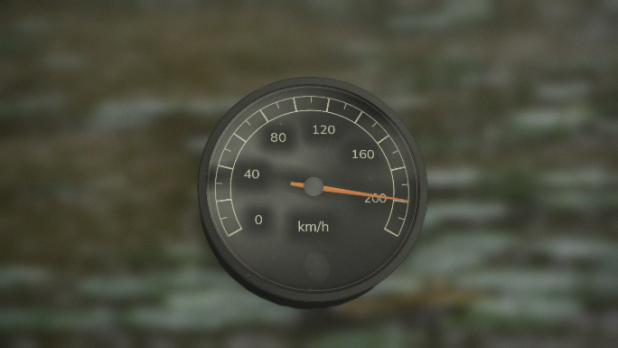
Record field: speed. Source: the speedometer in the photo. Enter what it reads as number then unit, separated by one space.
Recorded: 200 km/h
